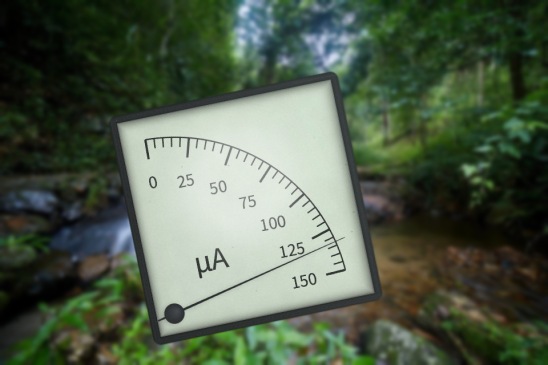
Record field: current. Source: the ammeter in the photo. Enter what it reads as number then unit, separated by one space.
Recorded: 132.5 µA
